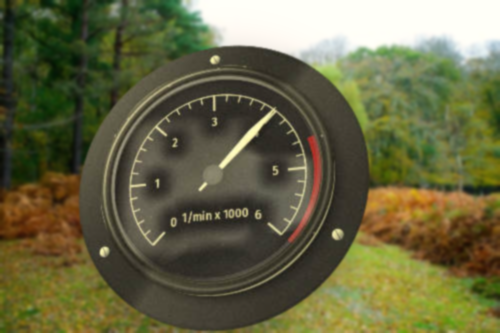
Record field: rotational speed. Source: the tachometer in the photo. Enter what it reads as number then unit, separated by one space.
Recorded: 4000 rpm
